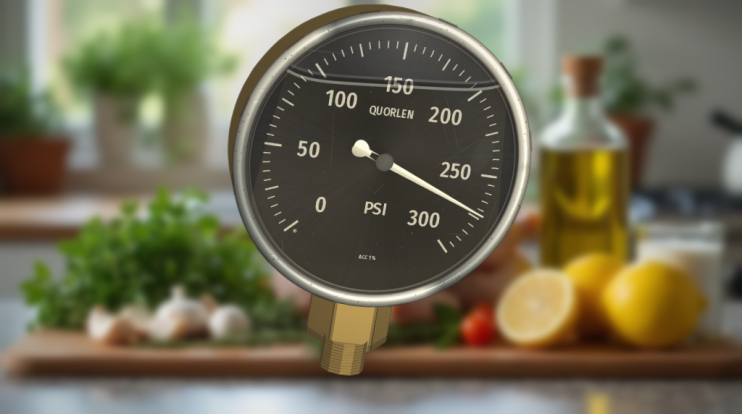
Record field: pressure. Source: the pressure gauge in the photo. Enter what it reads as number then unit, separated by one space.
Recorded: 272.5 psi
